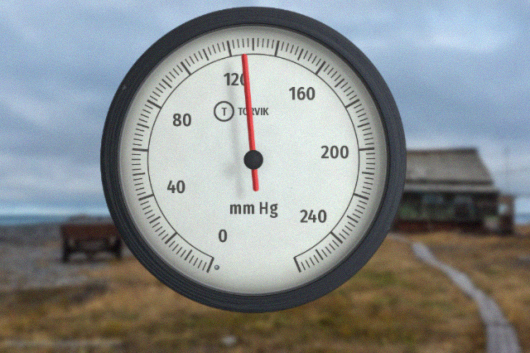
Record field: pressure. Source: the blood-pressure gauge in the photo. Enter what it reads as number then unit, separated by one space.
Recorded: 126 mmHg
